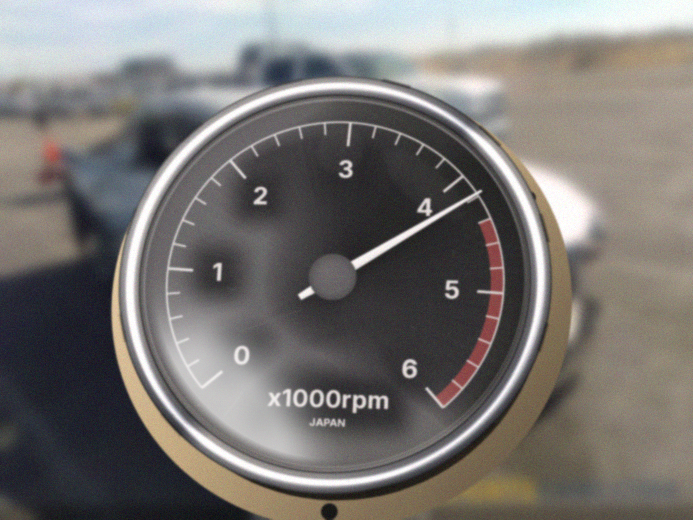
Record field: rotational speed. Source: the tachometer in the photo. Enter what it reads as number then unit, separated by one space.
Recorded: 4200 rpm
